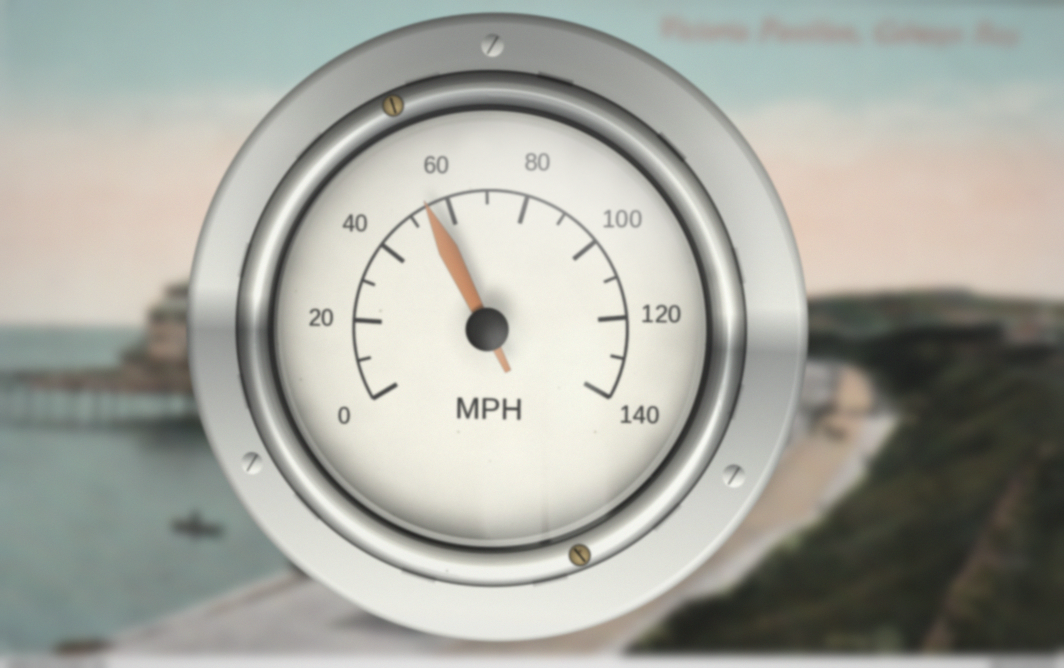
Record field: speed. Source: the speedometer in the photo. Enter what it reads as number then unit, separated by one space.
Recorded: 55 mph
